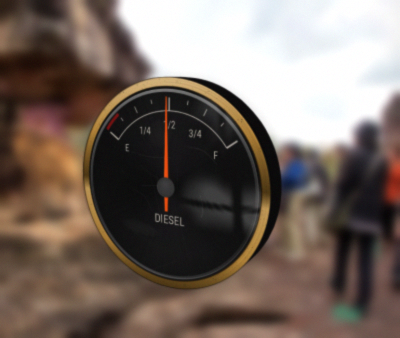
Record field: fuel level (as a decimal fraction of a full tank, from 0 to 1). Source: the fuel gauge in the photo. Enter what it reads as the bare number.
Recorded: 0.5
